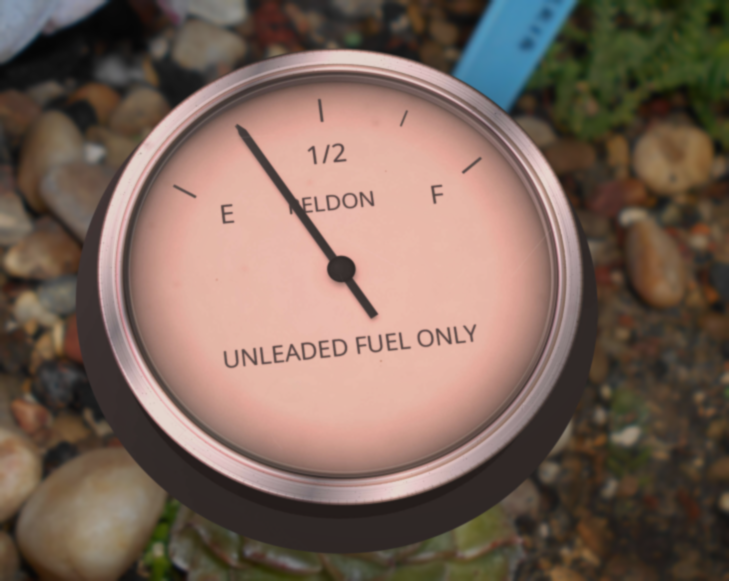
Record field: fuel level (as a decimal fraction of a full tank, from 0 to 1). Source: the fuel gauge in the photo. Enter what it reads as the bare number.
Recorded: 0.25
